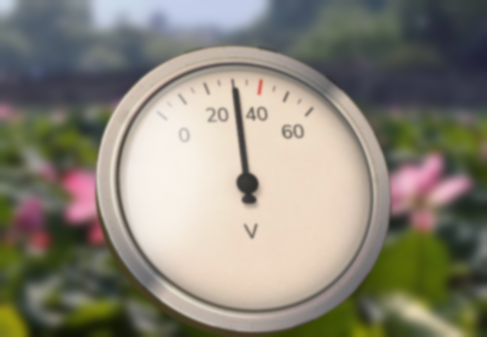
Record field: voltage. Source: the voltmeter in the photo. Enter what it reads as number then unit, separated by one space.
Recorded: 30 V
